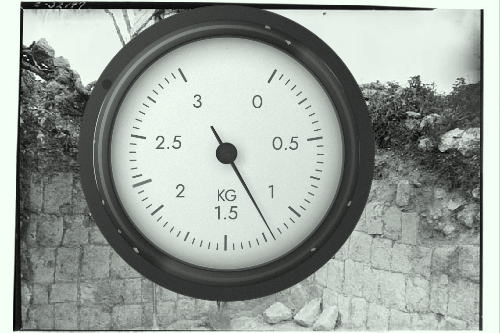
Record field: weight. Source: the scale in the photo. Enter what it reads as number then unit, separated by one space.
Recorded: 1.2 kg
